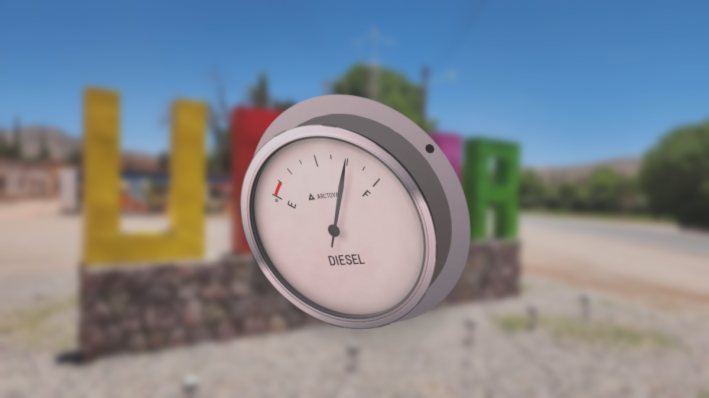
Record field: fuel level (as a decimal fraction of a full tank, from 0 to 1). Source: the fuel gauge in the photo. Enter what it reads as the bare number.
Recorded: 0.75
